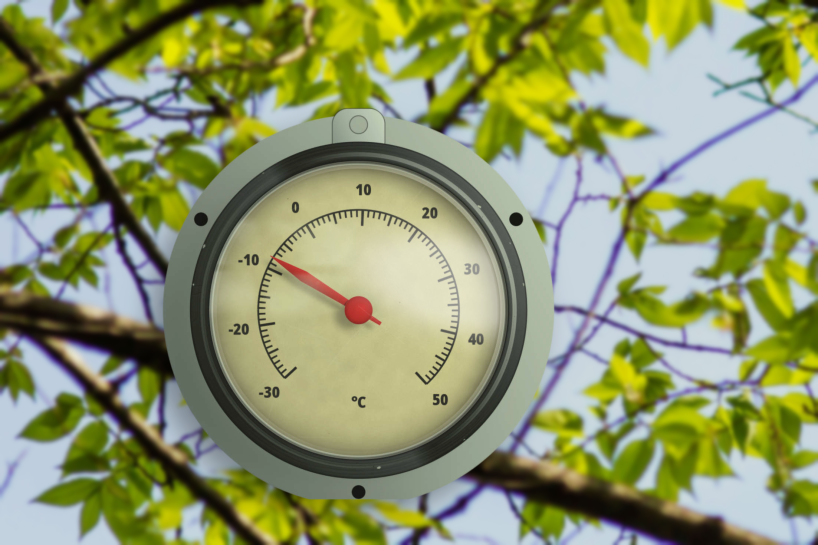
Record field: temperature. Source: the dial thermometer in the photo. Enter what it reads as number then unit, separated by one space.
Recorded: -8 °C
